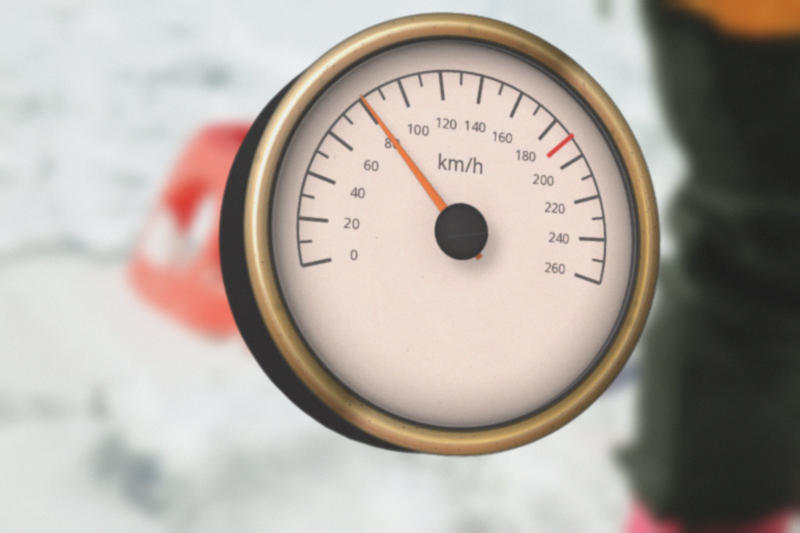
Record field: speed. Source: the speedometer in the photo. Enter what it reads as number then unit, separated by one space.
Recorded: 80 km/h
